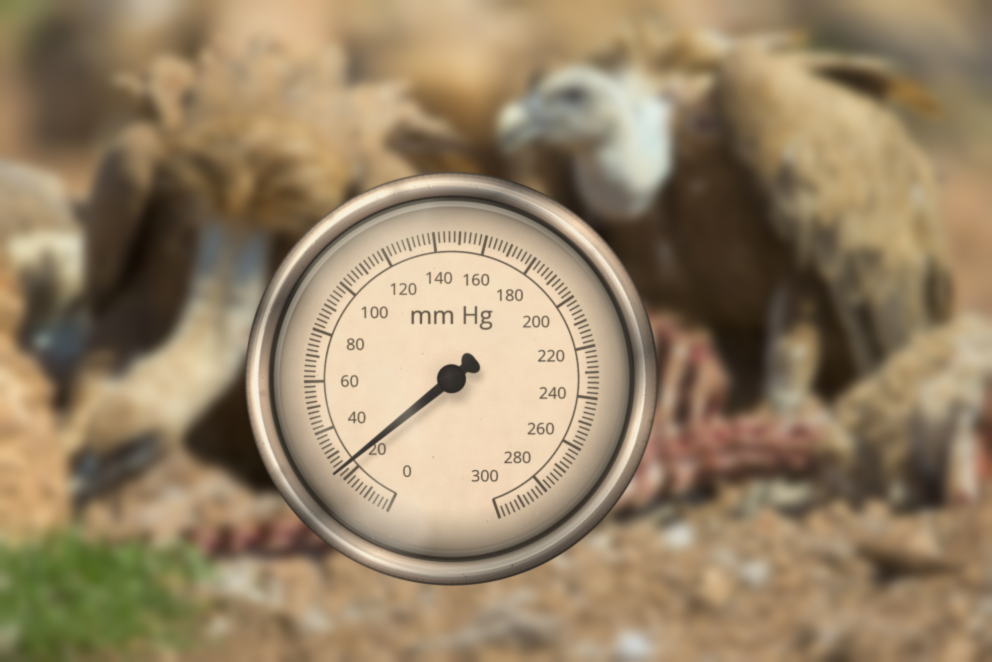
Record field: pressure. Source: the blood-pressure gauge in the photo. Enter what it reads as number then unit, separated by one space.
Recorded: 24 mmHg
